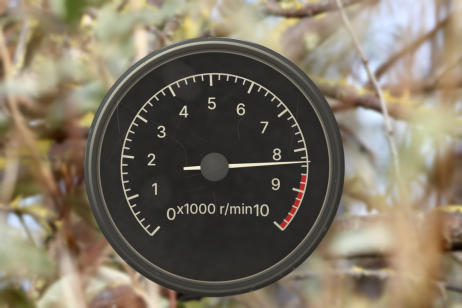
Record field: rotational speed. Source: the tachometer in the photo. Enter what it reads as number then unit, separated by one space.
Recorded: 8300 rpm
